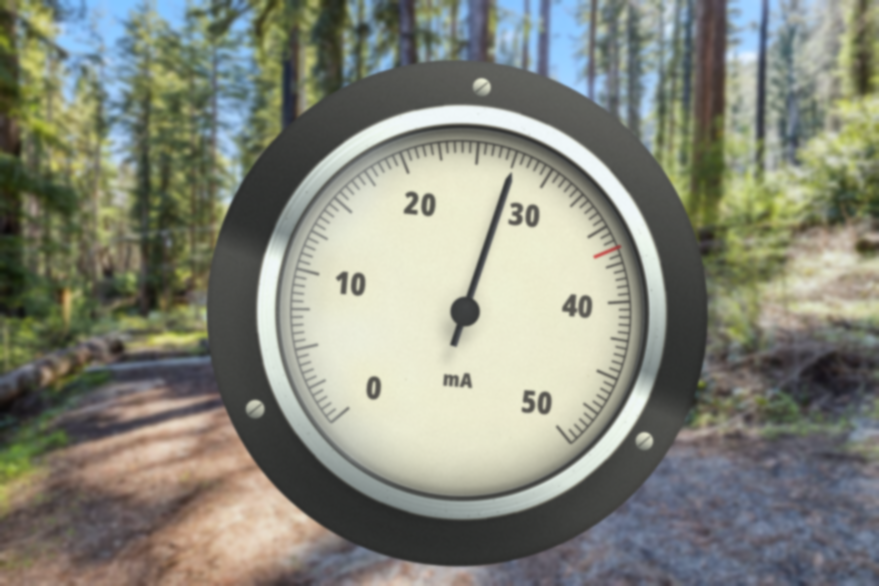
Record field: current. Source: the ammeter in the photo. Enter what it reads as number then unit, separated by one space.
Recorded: 27.5 mA
